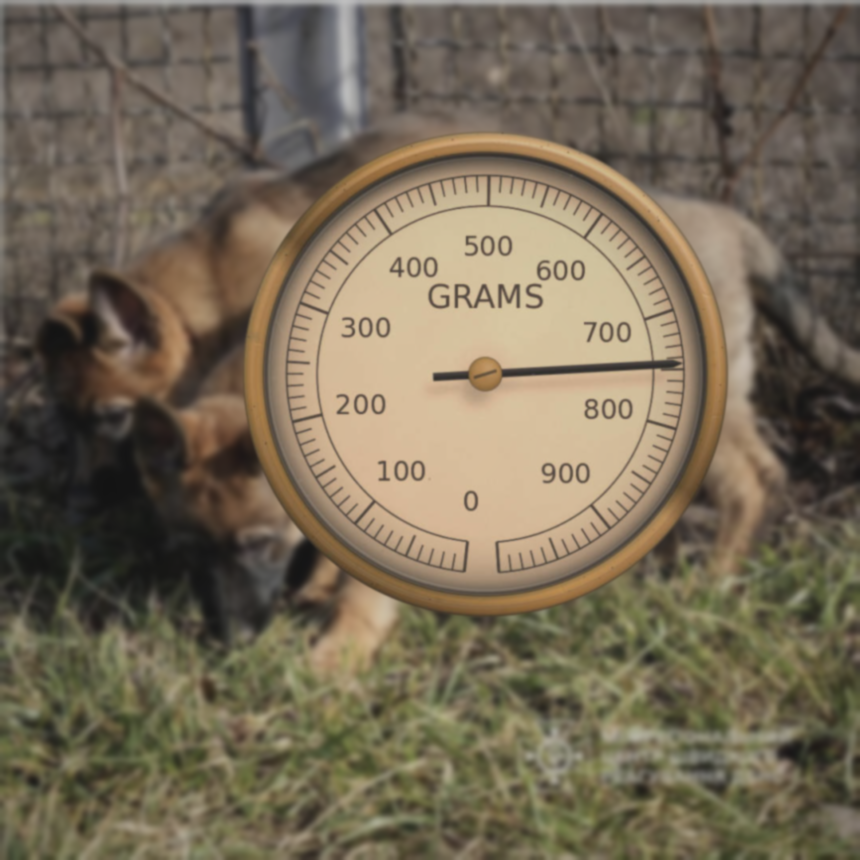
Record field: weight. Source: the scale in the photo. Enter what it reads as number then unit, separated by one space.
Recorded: 745 g
